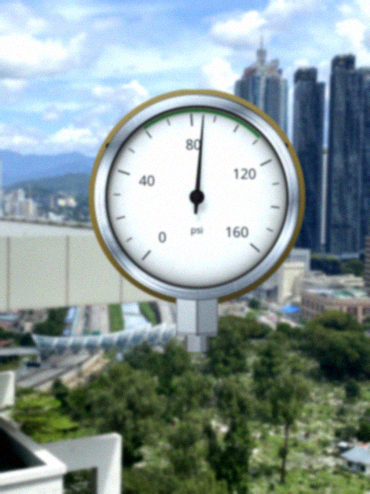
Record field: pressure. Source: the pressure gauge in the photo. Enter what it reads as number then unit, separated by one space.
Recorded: 85 psi
